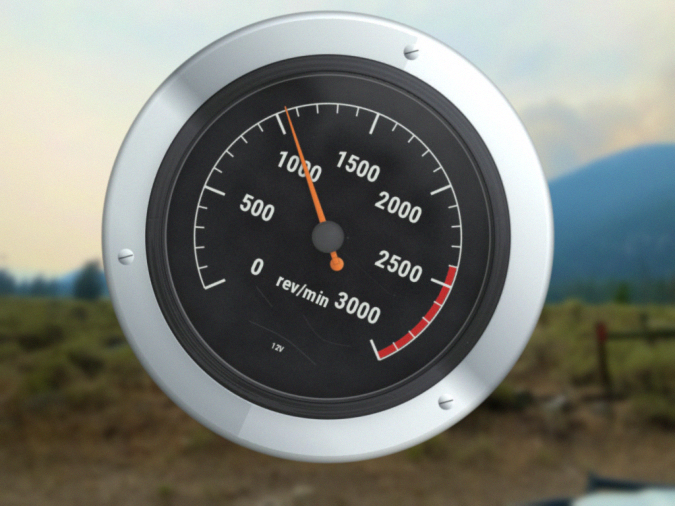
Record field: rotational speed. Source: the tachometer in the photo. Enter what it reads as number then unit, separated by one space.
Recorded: 1050 rpm
